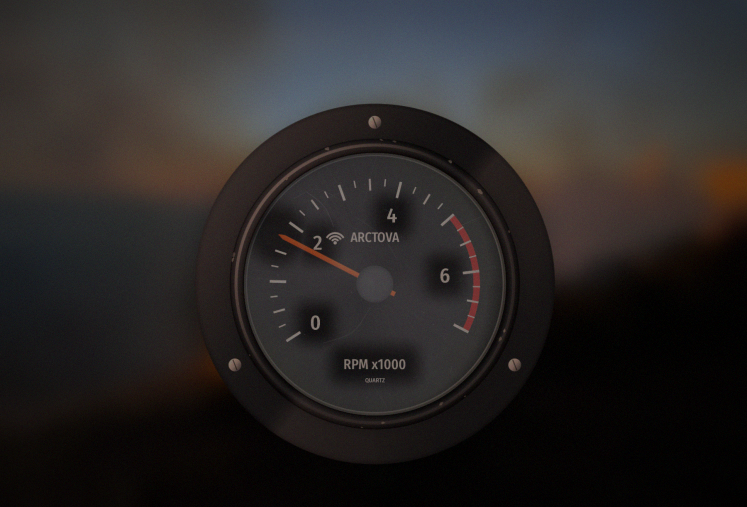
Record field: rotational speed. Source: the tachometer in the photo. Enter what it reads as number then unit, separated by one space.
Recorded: 1750 rpm
